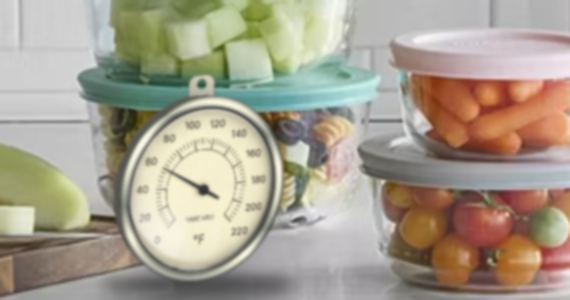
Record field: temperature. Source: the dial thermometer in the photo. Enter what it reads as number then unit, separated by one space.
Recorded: 60 °F
